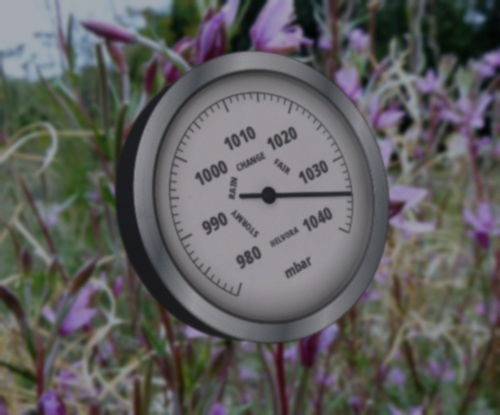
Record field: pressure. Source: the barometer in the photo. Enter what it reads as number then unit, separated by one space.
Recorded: 1035 mbar
